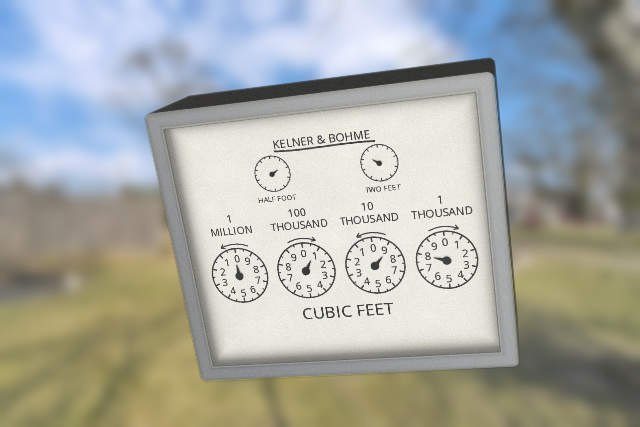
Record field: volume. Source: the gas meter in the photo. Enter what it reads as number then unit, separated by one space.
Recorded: 8800 ft³
